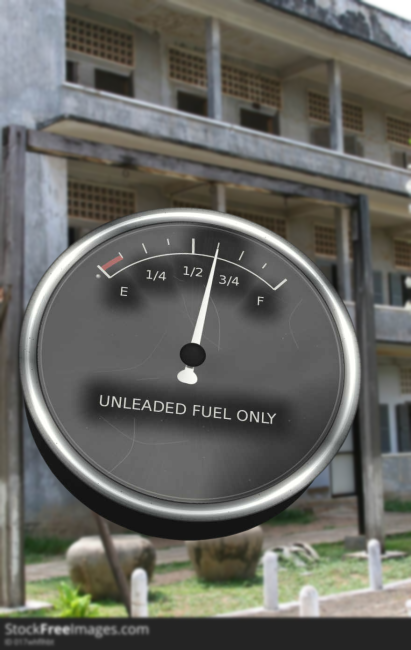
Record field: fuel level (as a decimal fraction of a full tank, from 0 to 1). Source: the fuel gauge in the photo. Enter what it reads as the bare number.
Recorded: 0.625
